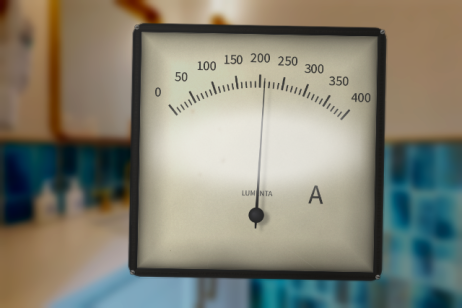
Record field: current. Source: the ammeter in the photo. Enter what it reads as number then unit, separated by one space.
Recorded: 210 A
